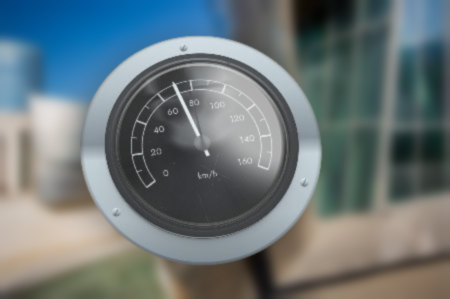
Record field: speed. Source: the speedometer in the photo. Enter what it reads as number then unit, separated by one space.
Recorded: 70 km/h
